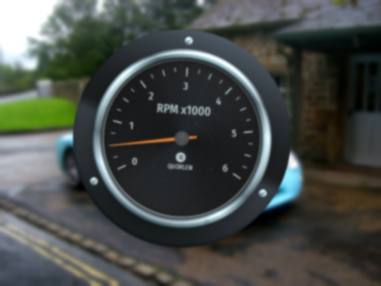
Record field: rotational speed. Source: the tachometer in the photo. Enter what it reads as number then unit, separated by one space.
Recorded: 500 rpm
